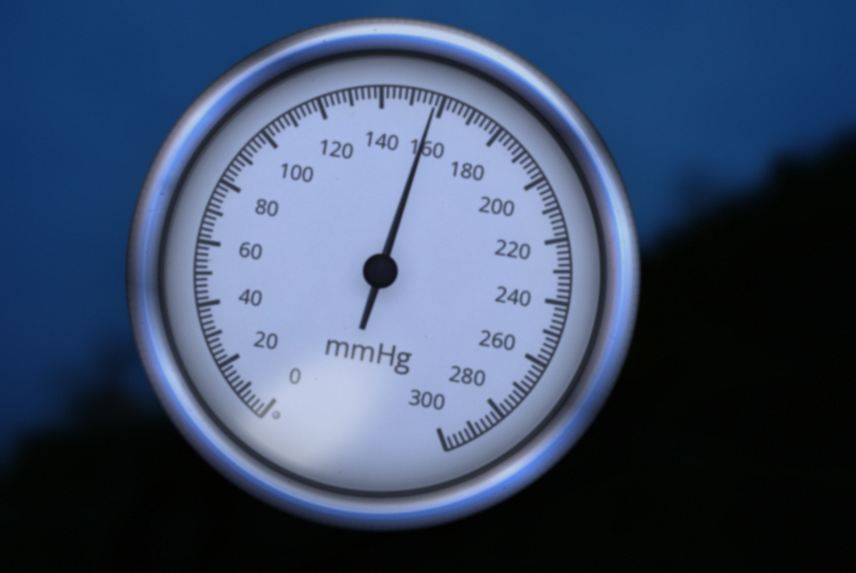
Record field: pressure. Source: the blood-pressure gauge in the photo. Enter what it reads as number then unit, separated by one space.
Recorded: 158 mmHg
